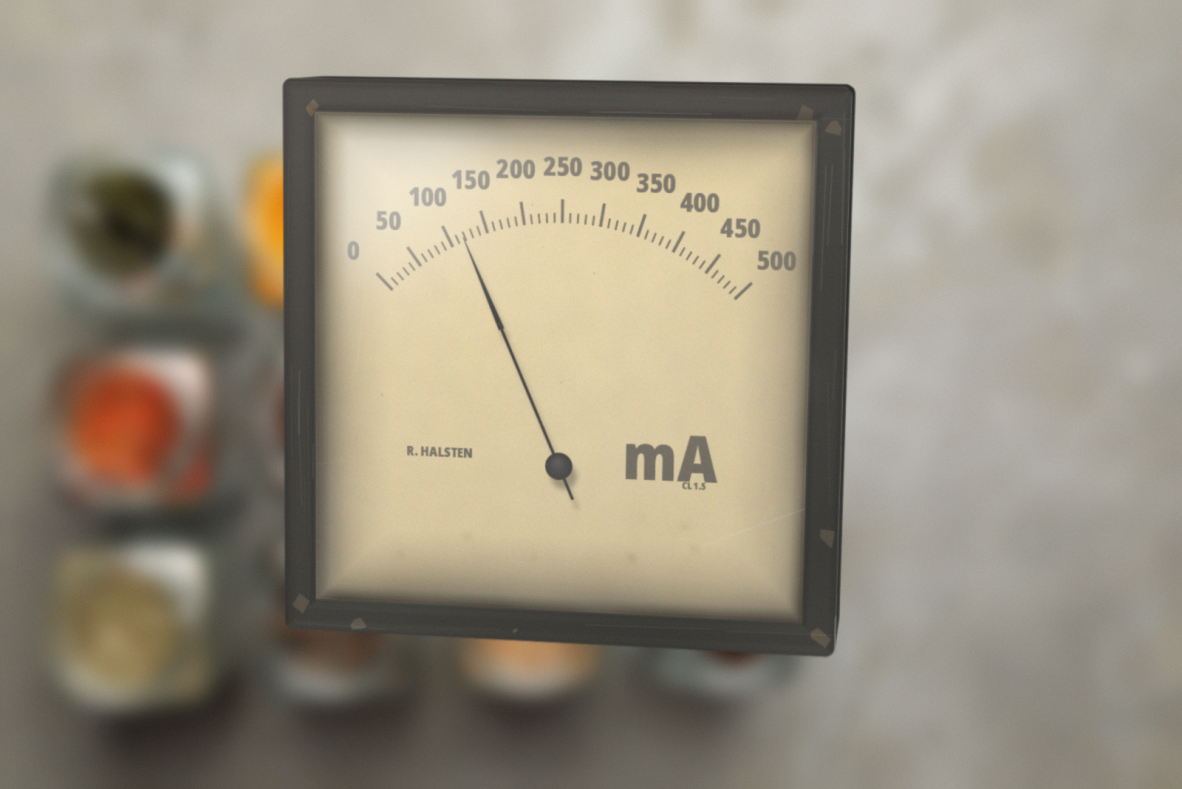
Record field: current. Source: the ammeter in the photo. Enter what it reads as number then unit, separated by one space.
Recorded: 120 mA
